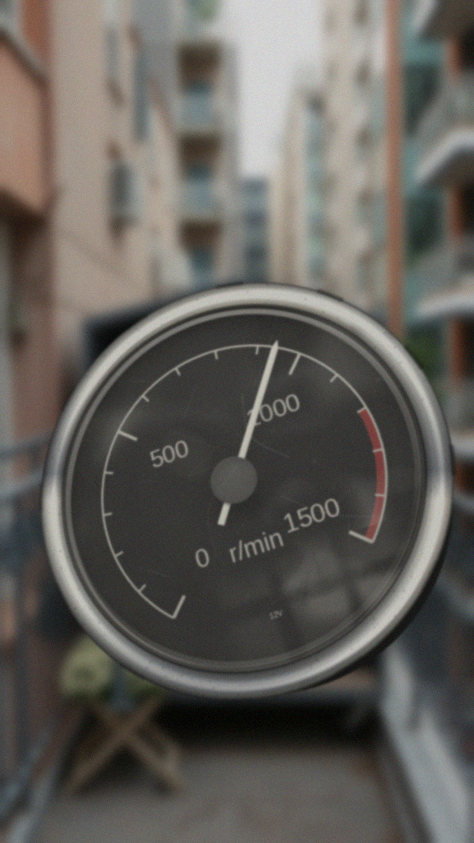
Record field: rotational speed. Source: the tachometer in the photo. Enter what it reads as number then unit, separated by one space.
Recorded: 950 rpm
